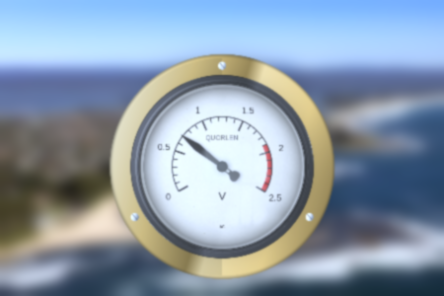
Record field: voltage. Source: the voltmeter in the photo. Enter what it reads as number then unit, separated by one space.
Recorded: 0.7 V
